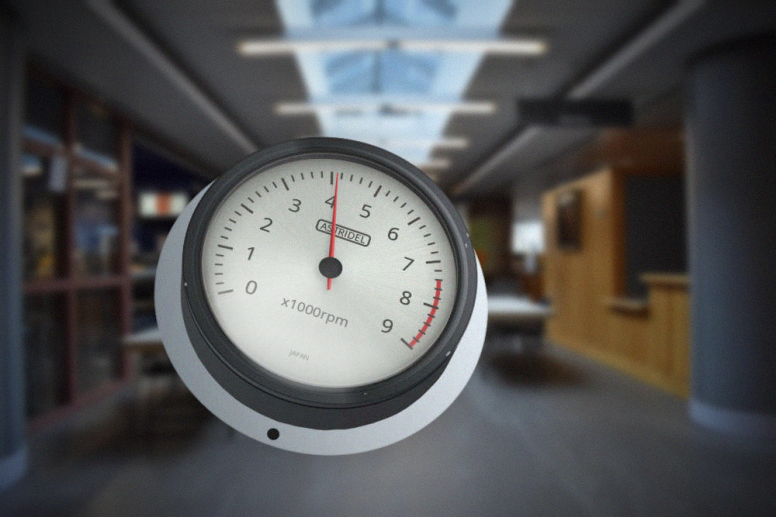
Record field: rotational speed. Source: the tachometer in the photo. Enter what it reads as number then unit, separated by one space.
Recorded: 4100 rpm
